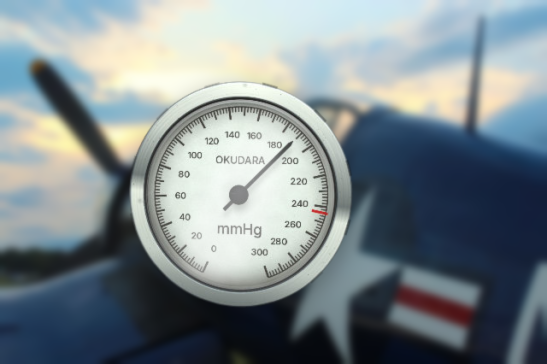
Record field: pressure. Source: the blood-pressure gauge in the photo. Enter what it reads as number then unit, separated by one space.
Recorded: 190 mmHg
